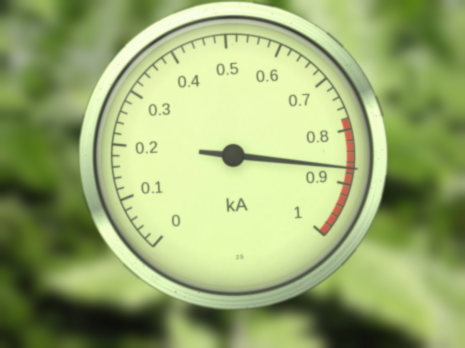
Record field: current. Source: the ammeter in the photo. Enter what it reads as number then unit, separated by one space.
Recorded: 0.87 kA
